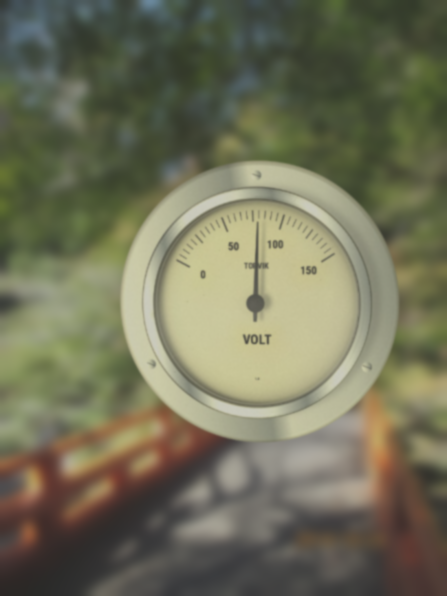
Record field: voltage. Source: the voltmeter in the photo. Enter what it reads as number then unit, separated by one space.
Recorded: 80 V
